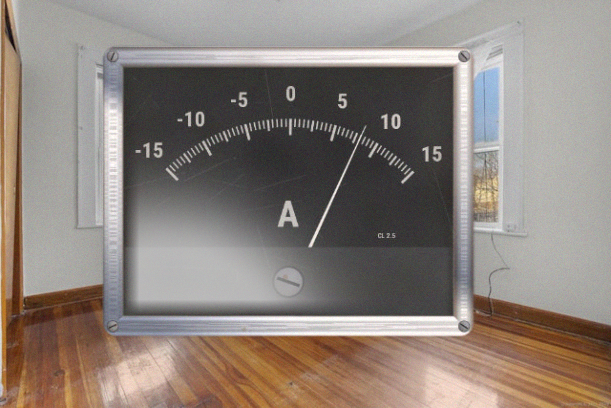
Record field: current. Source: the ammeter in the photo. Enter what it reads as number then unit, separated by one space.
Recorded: 8 A
